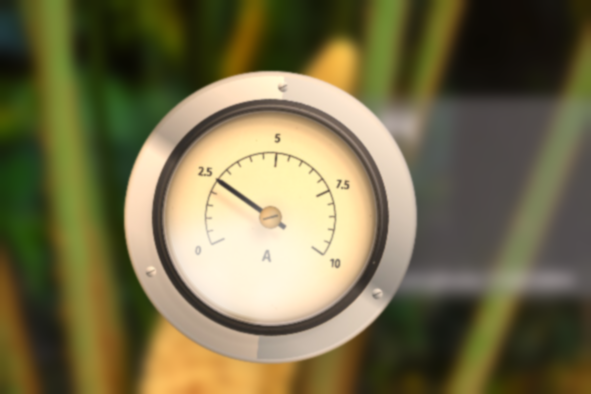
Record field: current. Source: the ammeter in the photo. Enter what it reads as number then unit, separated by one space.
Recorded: 2.5 A
